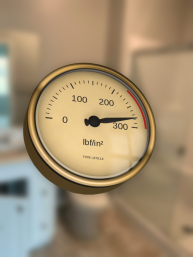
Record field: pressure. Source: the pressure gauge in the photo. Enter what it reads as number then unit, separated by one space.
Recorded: 280 psi
